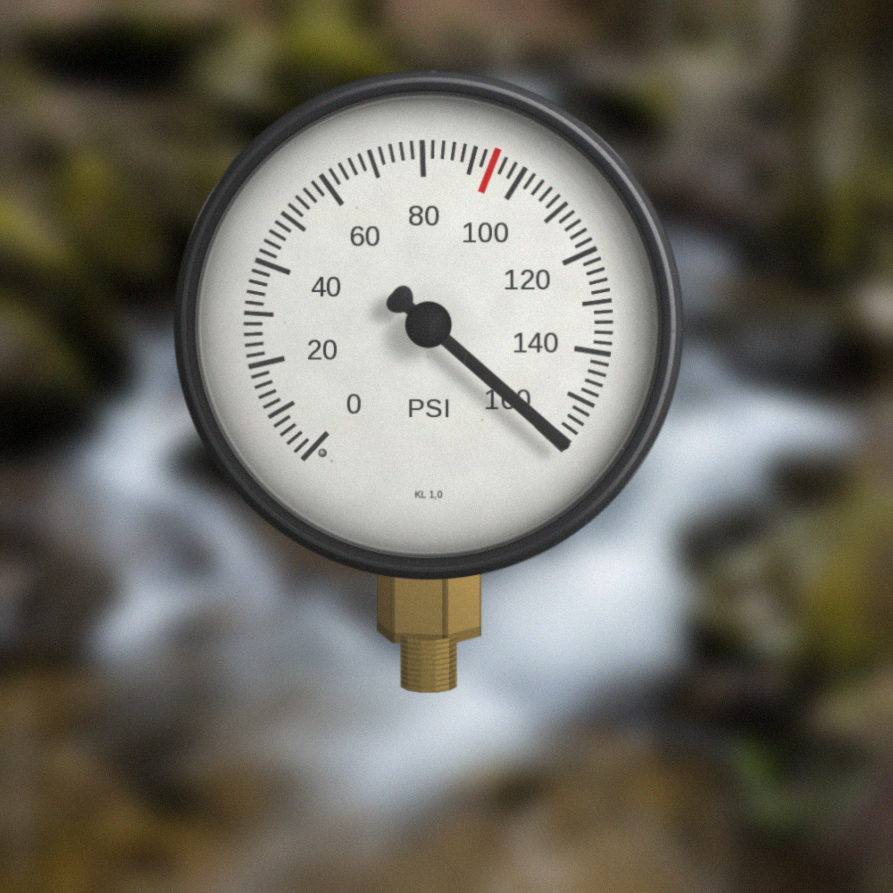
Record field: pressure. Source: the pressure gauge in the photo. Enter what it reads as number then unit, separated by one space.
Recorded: 159 psi
